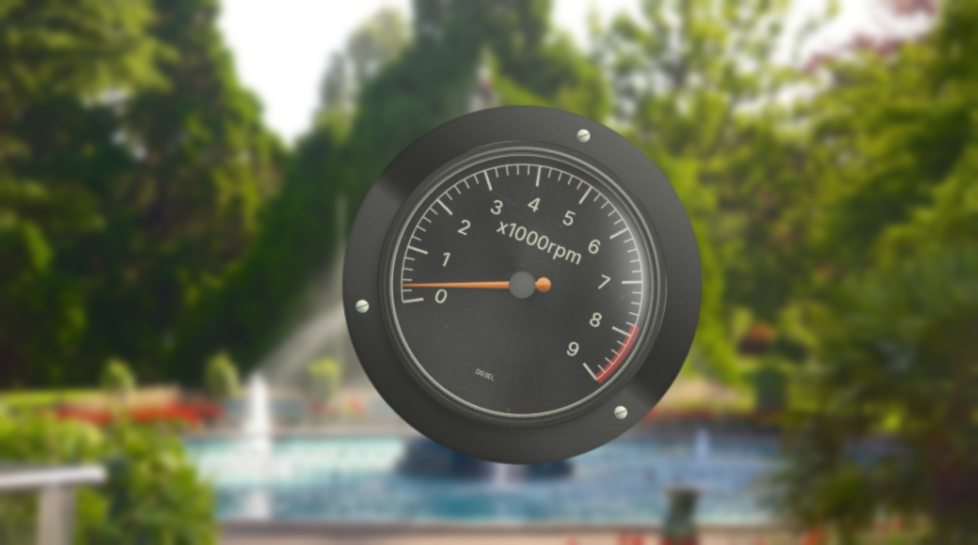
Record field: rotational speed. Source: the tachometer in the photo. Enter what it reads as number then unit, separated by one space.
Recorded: 300 rpm
